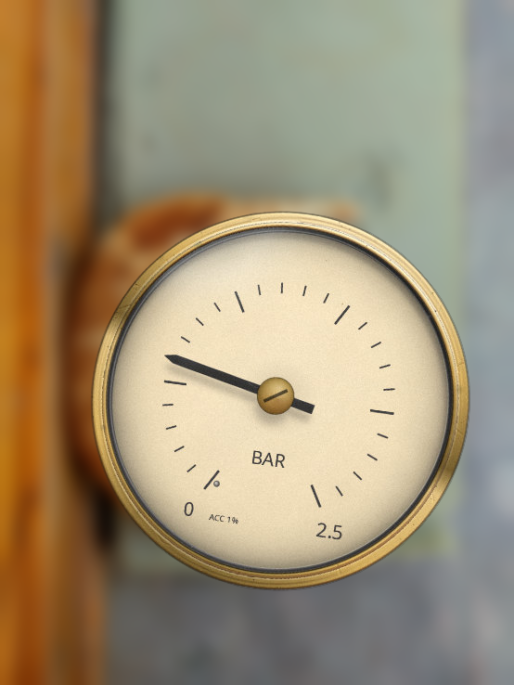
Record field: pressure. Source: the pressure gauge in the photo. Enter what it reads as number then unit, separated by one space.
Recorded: 0.6 bar
